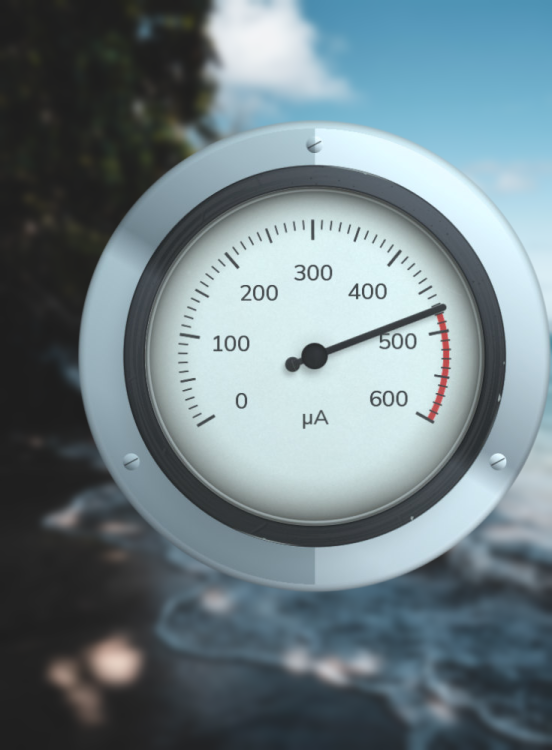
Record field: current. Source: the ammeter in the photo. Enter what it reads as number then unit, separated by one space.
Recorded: 475 µA
